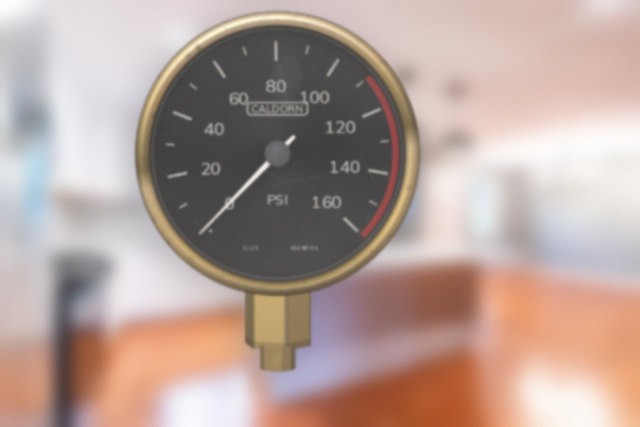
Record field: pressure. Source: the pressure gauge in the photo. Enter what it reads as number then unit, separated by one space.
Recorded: 0 psi
